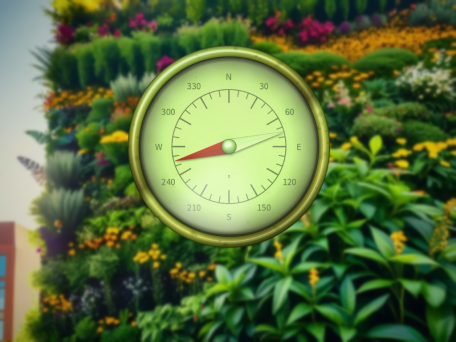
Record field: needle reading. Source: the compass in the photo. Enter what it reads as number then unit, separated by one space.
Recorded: 255 °
